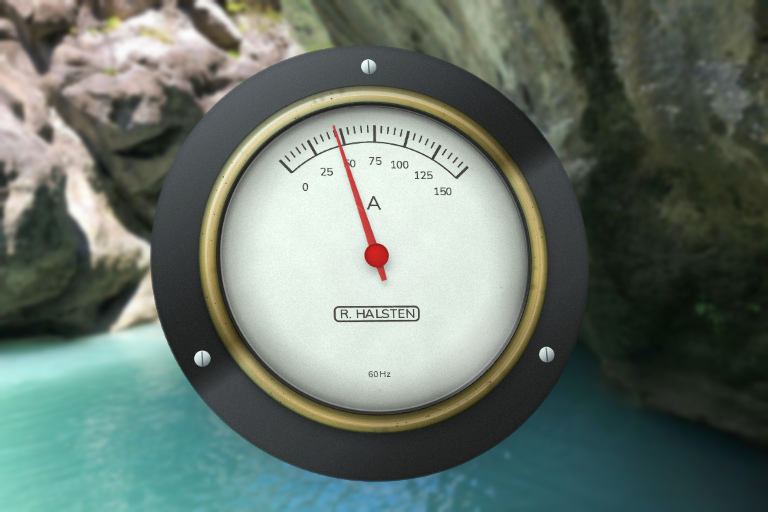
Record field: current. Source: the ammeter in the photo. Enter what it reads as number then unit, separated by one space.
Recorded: 45 A
